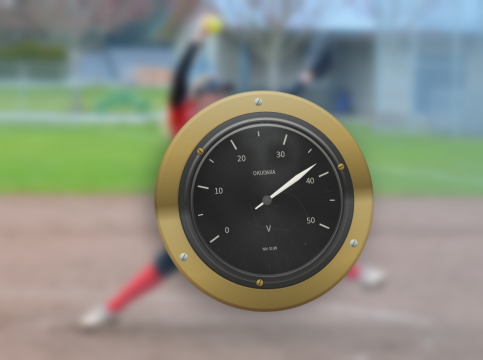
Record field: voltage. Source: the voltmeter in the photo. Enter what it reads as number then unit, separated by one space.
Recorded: 37.5 V
